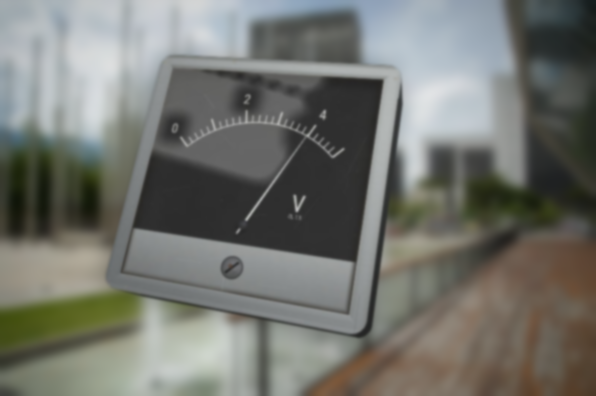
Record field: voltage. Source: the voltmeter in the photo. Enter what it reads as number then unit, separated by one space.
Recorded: 4 V
